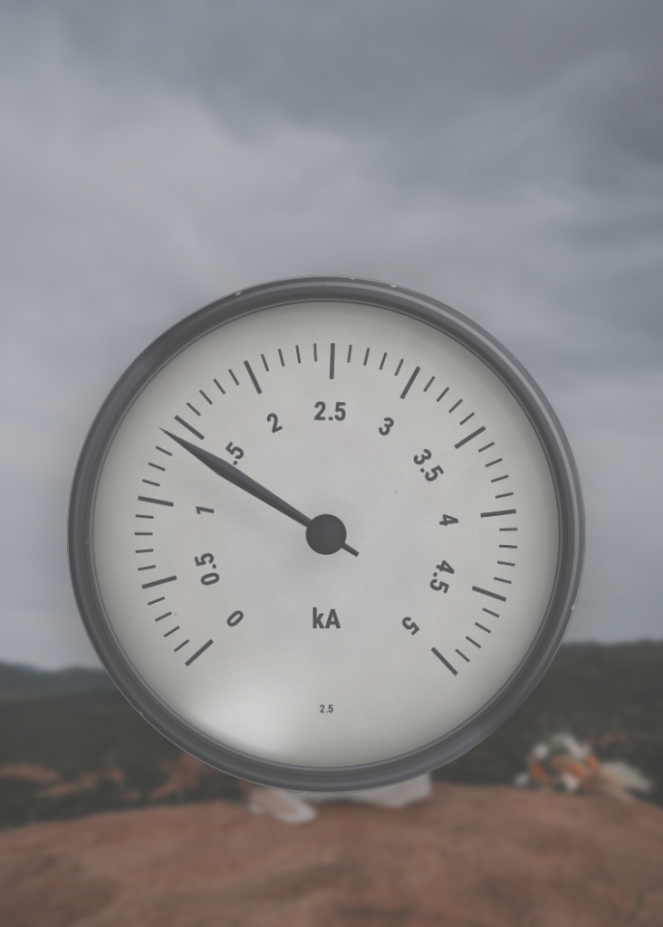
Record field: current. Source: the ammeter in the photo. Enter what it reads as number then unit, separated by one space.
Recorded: 1.4 kA
